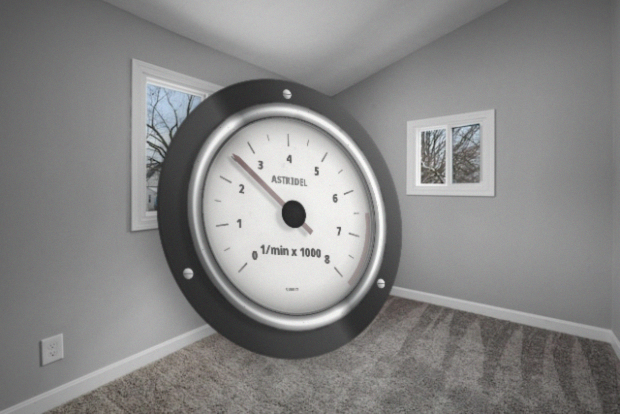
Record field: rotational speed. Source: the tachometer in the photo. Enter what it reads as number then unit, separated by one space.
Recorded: 2500 rpm
